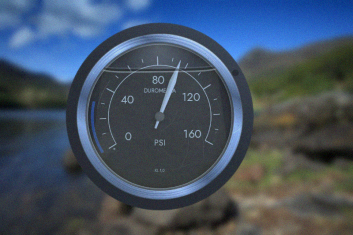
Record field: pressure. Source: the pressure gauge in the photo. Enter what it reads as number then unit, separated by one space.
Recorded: 95 psi
